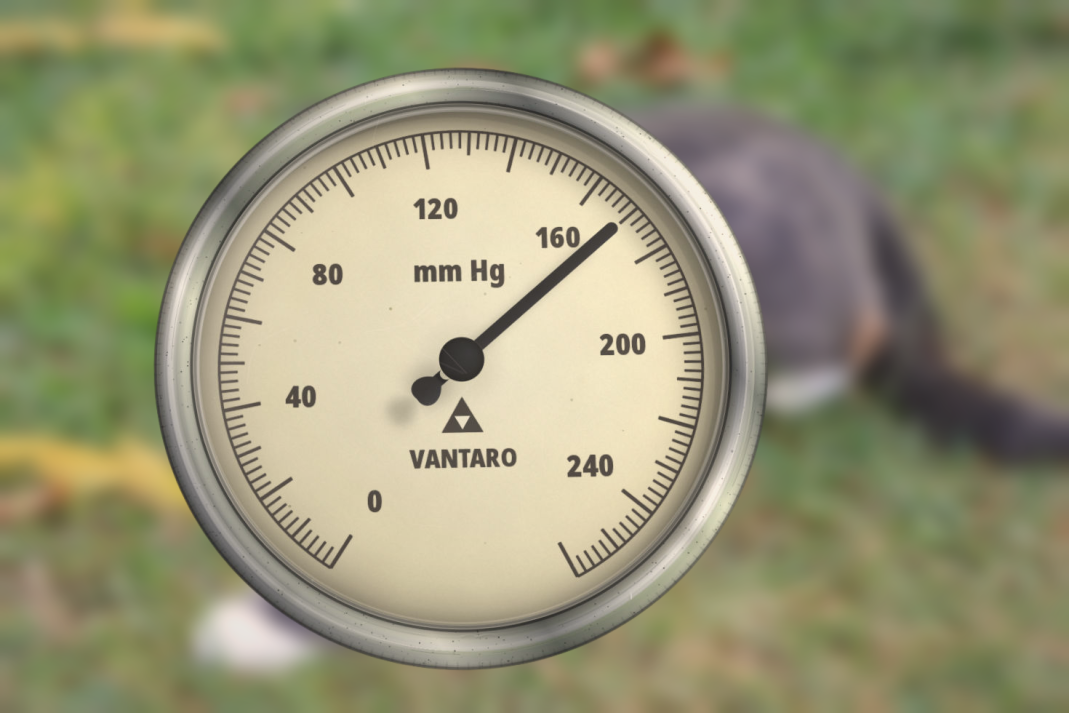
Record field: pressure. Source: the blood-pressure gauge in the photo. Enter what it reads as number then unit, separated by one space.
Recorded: 170 mmHg
